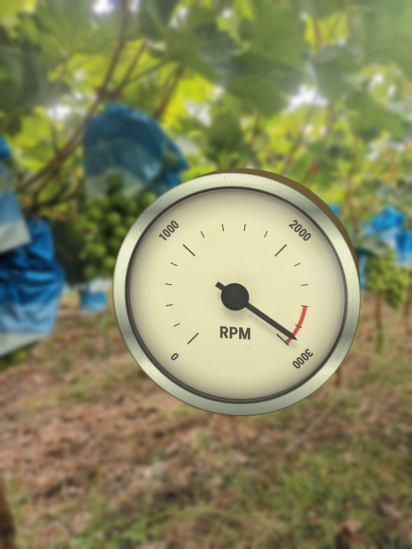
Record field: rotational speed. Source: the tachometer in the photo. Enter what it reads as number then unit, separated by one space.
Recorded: 2900 rpm
